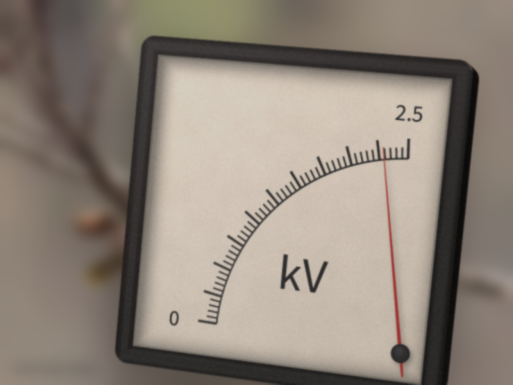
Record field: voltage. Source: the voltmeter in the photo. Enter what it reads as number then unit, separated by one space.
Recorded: 2.3 kV
